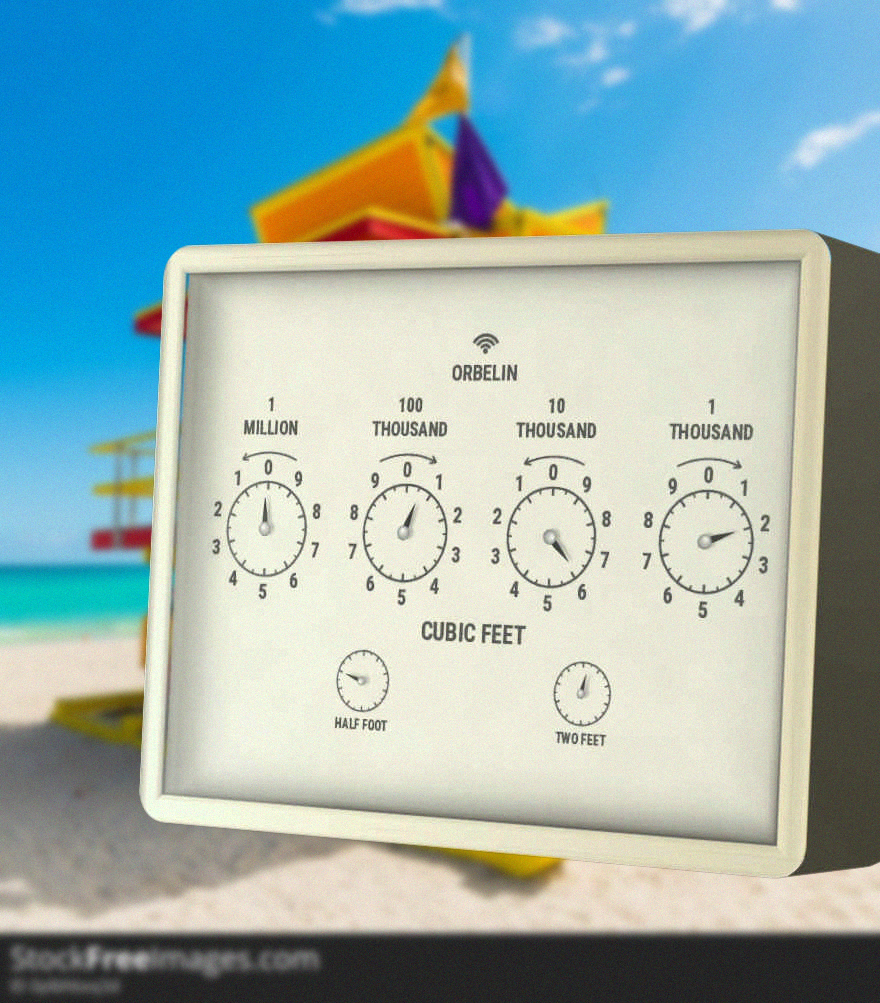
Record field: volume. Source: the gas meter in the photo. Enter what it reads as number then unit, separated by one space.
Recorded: 6200 ft³
